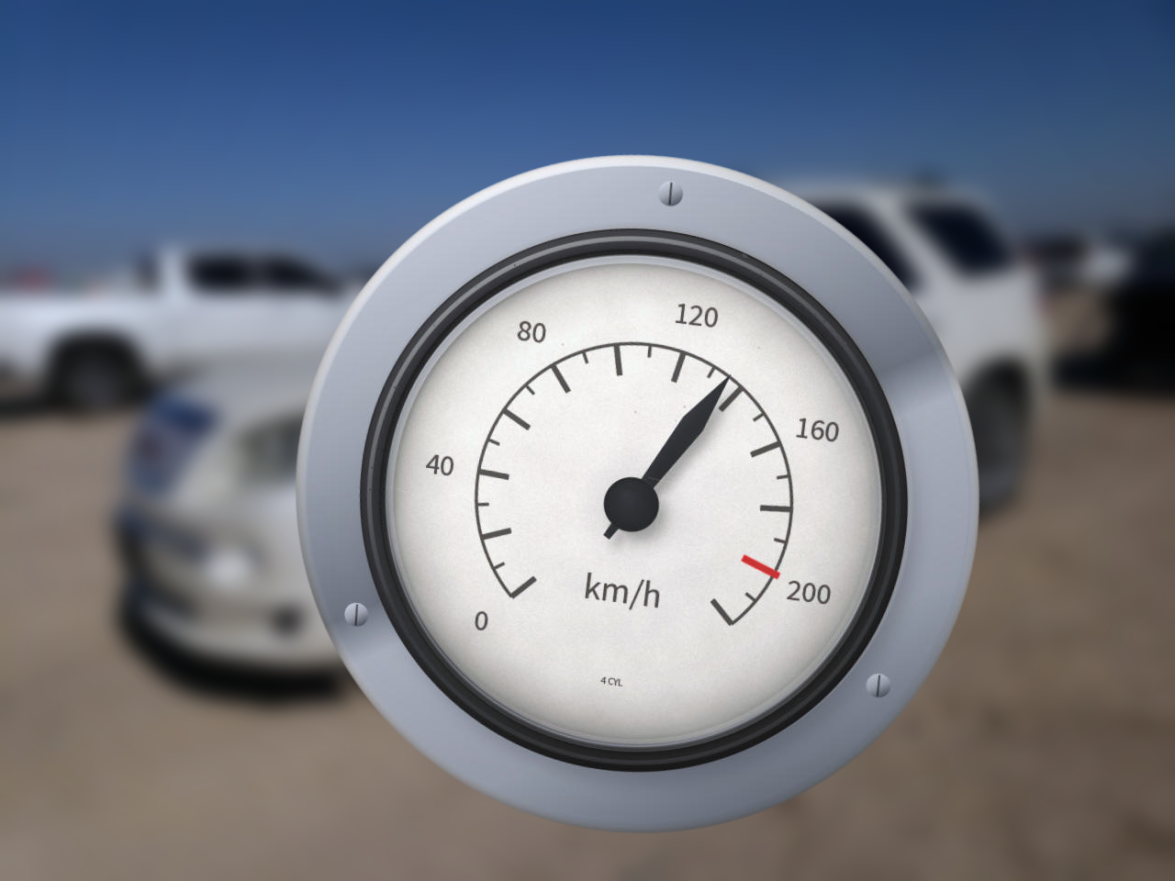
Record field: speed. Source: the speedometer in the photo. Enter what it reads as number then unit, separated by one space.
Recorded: 135 km/h
